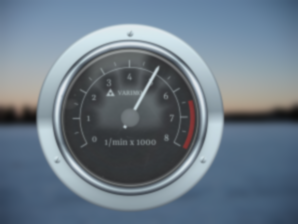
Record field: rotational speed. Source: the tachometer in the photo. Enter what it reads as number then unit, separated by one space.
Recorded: 5000 rpm
